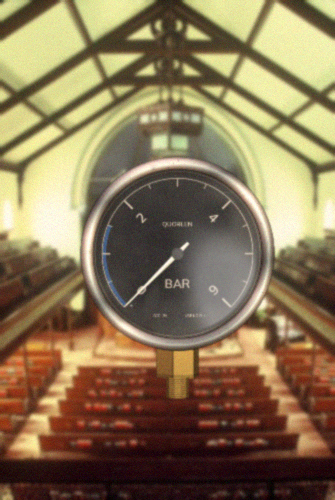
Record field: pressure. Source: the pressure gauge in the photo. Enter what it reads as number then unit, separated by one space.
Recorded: 0 bar
